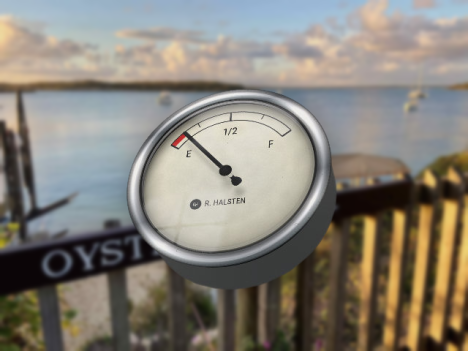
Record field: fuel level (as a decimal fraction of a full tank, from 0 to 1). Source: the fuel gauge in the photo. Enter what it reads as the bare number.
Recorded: 0.125
